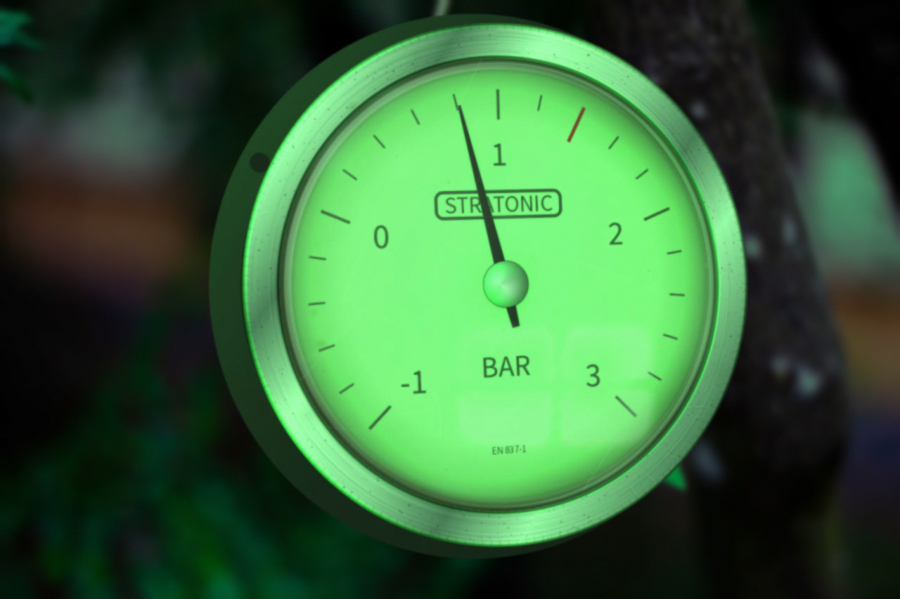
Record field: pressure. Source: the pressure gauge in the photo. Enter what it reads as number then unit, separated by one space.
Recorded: 0.8 bar
